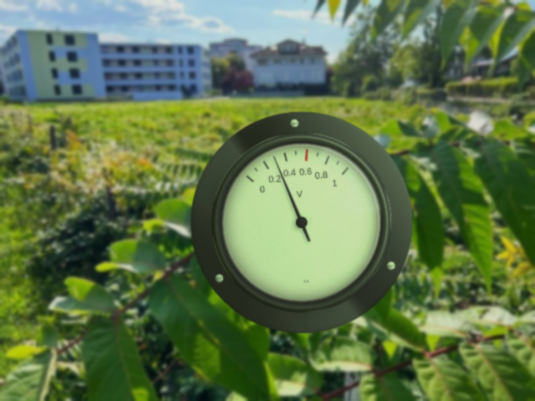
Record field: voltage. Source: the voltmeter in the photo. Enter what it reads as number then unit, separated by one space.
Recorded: 0.3 V
